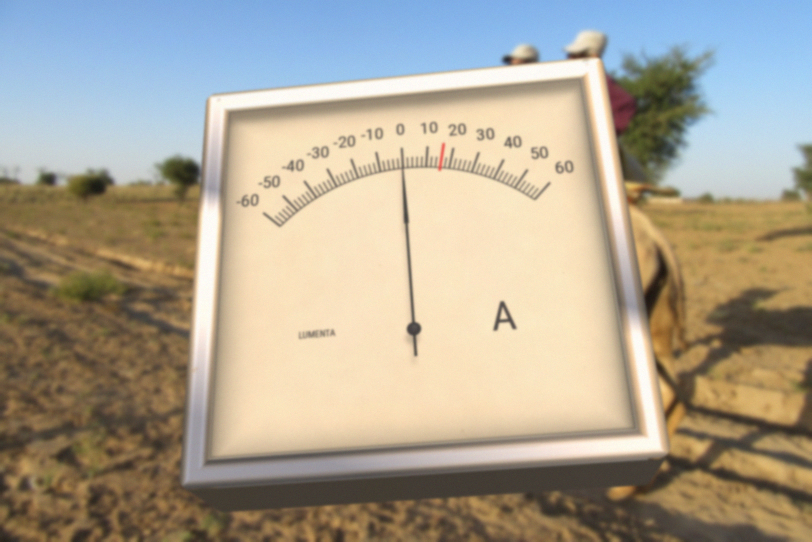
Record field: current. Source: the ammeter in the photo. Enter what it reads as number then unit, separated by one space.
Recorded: 0 A
